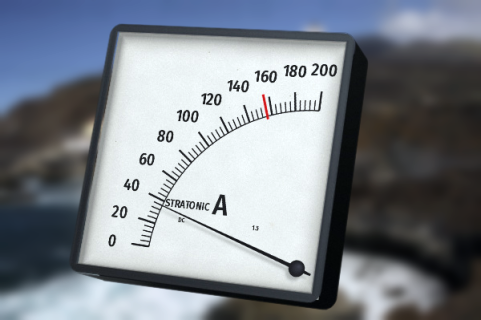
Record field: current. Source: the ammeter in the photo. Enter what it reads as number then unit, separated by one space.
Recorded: 36 A
